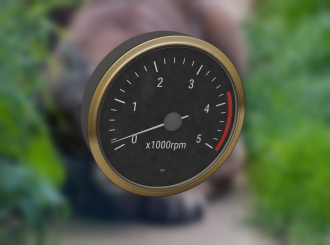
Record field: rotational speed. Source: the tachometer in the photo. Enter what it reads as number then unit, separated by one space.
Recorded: 200 rpm
